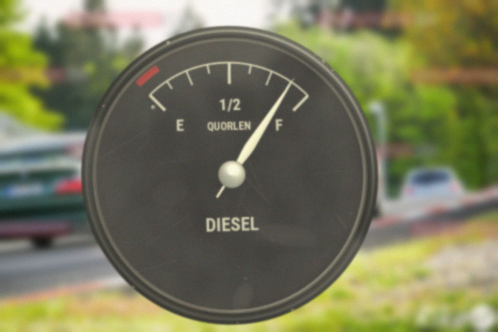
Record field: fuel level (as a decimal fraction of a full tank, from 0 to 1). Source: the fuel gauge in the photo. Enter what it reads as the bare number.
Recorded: 0.875
